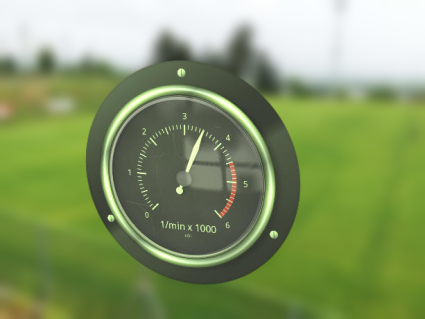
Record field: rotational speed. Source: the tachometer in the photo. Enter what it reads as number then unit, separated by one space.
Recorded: 3500 rpm
